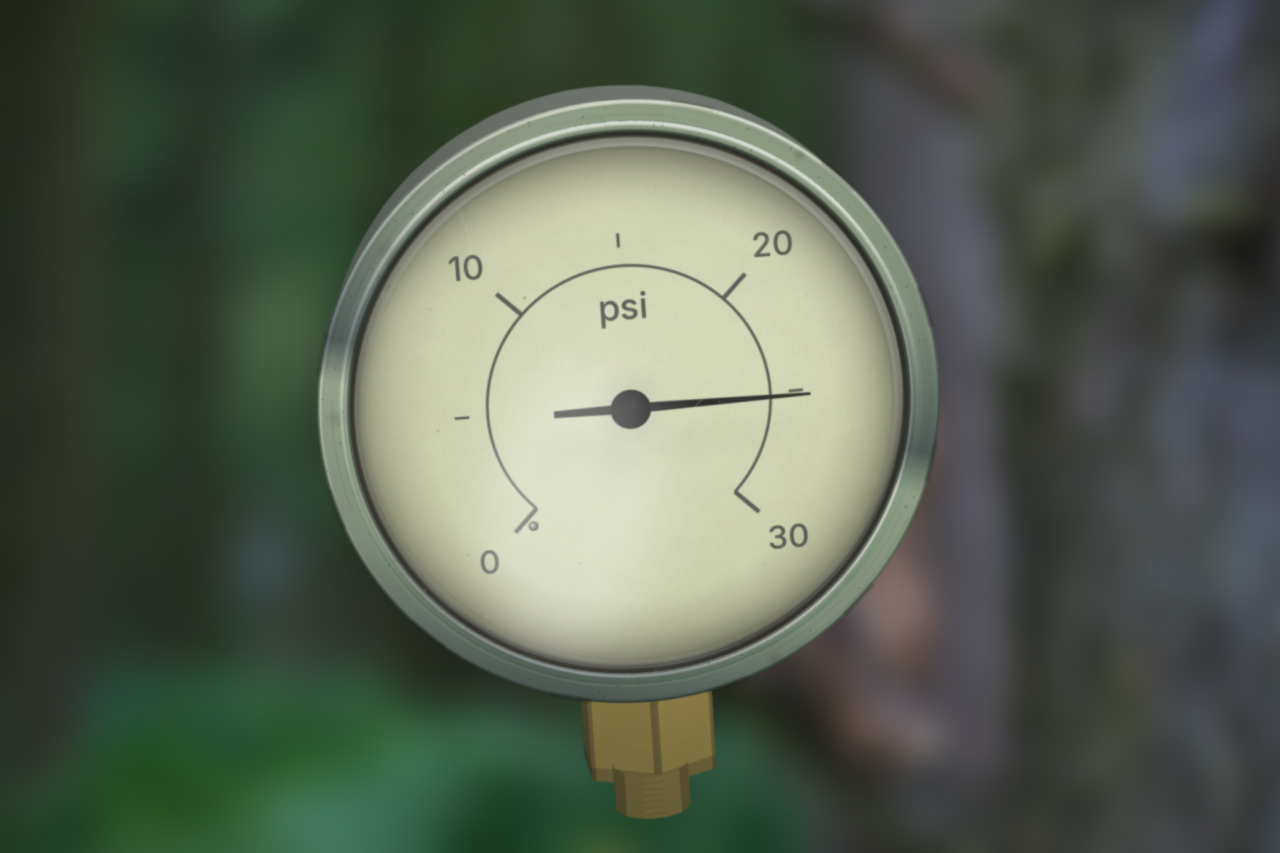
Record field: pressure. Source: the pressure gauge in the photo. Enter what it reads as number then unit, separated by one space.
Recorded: 25 psi
